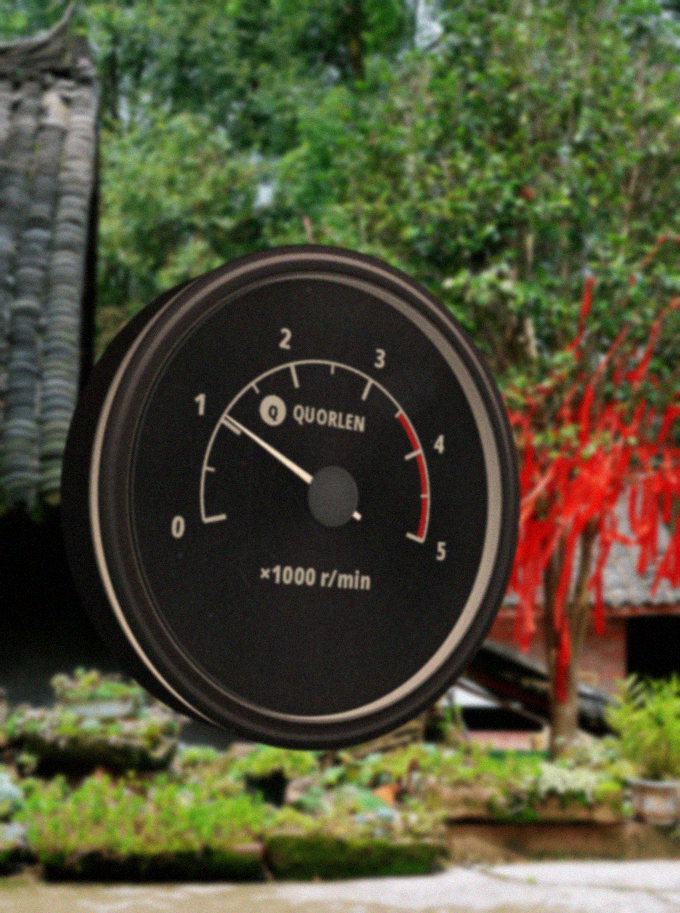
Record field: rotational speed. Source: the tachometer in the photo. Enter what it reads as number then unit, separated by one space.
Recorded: 1000 rpm
